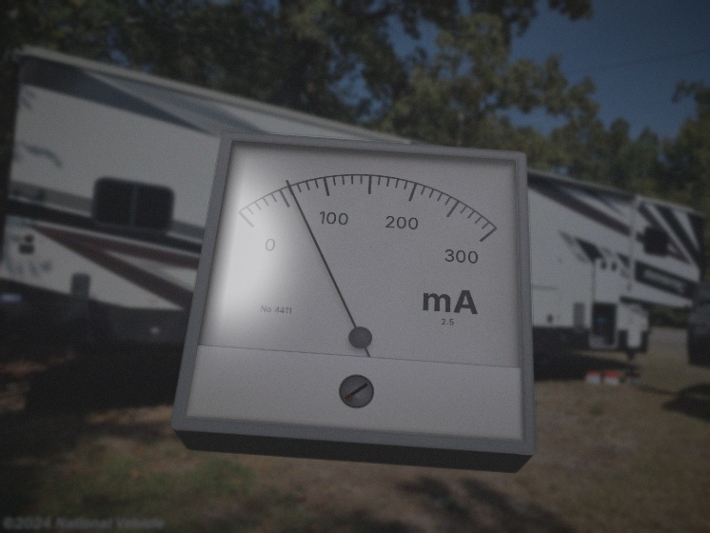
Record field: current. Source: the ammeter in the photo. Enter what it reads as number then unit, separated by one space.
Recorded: 60 mA
